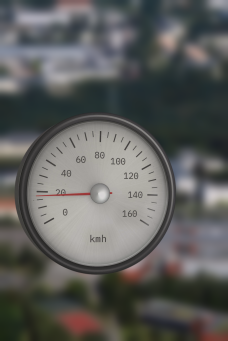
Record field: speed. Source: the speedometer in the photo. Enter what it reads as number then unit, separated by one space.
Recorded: 17.5 km/h
